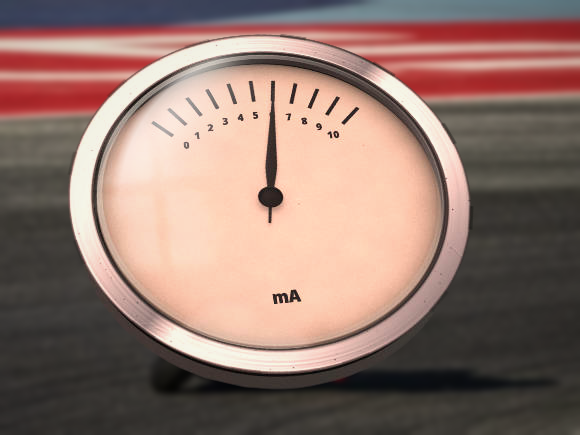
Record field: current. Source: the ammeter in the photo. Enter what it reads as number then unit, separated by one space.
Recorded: 6 mA
